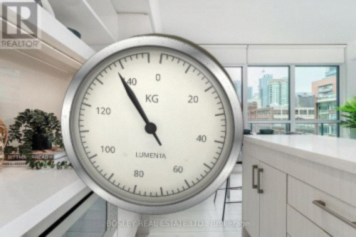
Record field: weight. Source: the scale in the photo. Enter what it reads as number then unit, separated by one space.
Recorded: 138 kg
